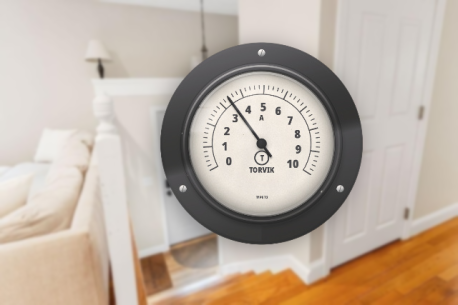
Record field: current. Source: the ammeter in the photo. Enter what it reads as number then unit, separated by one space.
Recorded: 3.4 A
